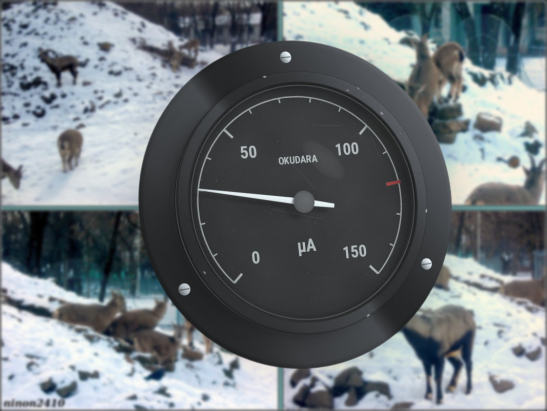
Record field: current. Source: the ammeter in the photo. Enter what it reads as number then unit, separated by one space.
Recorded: 30 µA
